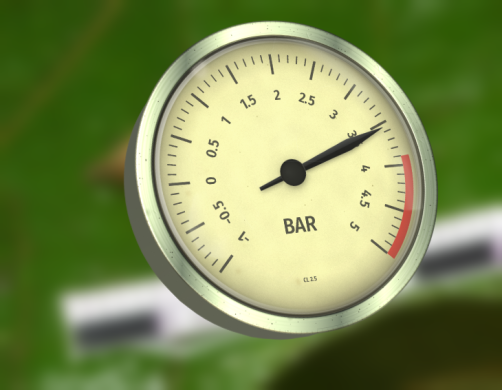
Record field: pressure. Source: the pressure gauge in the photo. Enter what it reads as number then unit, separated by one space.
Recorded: 3.55 bar
